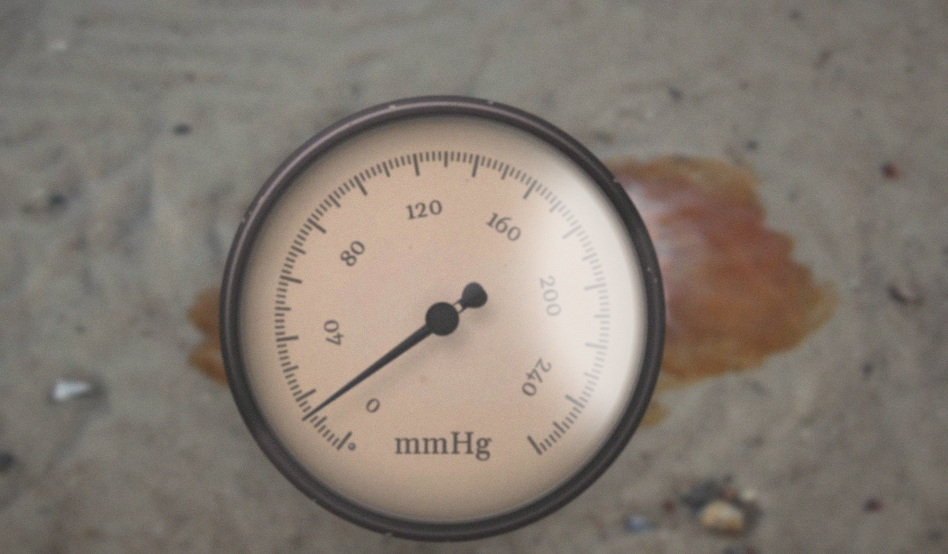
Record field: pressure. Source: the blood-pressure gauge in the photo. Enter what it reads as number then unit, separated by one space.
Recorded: 14 mmHg
